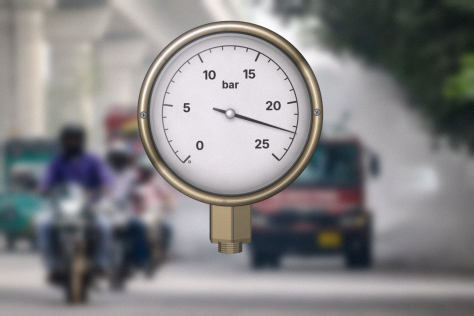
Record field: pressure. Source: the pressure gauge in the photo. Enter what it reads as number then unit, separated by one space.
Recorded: 22.5 bar
